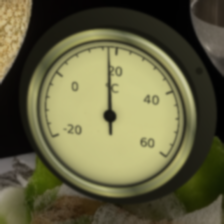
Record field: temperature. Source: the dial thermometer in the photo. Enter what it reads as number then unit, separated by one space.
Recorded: 18 °C
